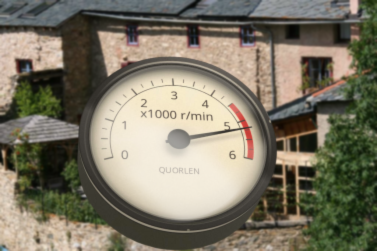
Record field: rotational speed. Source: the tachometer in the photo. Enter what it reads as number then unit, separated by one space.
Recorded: 5250 rpm
